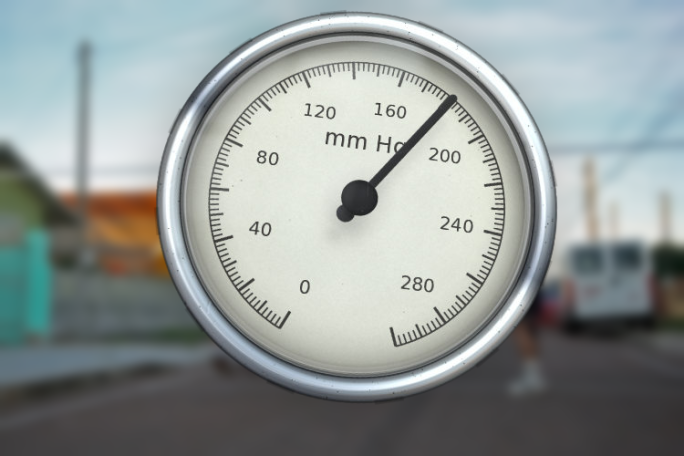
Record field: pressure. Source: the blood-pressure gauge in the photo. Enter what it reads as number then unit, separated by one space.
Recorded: 182 mmHg
